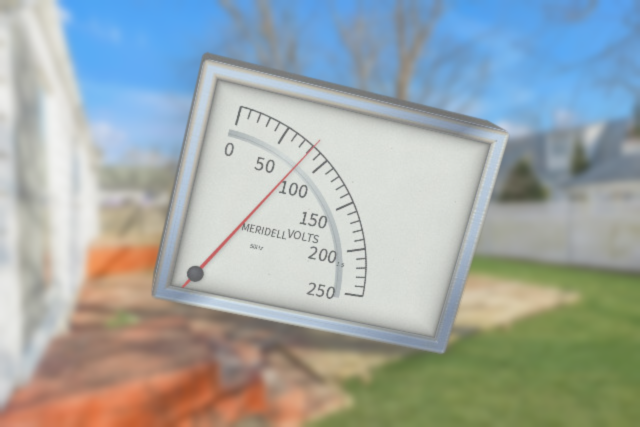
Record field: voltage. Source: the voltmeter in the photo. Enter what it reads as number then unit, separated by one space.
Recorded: 80 V
